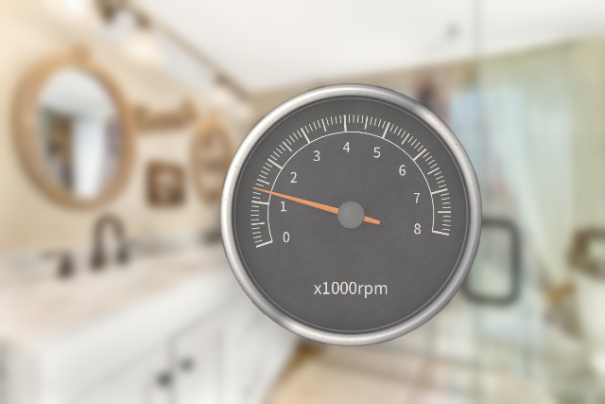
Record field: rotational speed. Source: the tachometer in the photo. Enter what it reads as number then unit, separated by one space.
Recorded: 1300 rpm
